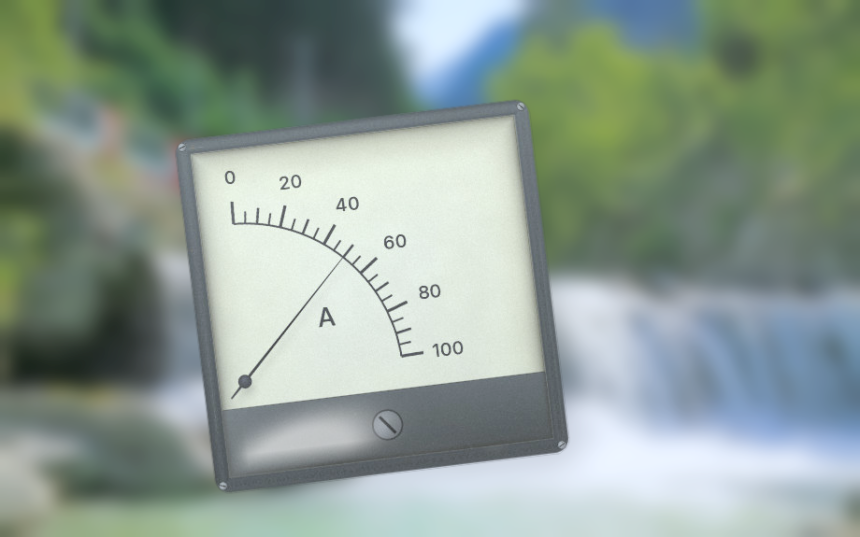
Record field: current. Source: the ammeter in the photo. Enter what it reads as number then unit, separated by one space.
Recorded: 50 A
